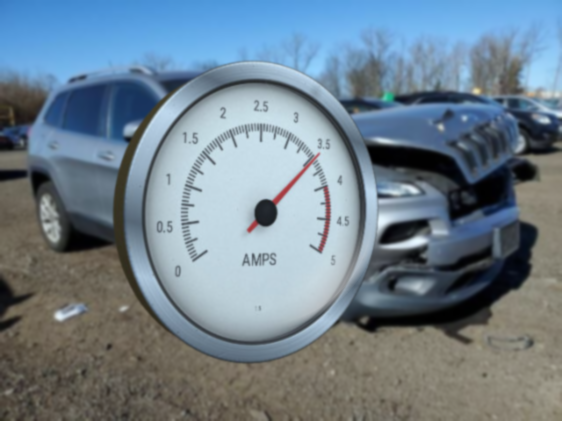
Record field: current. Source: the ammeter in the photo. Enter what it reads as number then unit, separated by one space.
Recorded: 3.5 A
